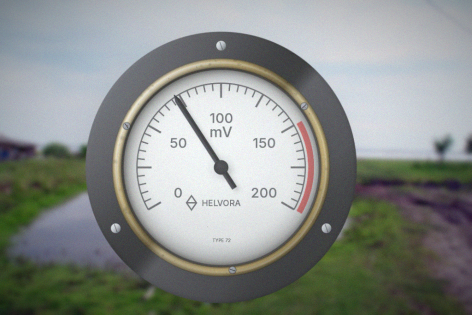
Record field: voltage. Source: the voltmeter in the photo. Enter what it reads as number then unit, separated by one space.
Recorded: 72.5 mV
